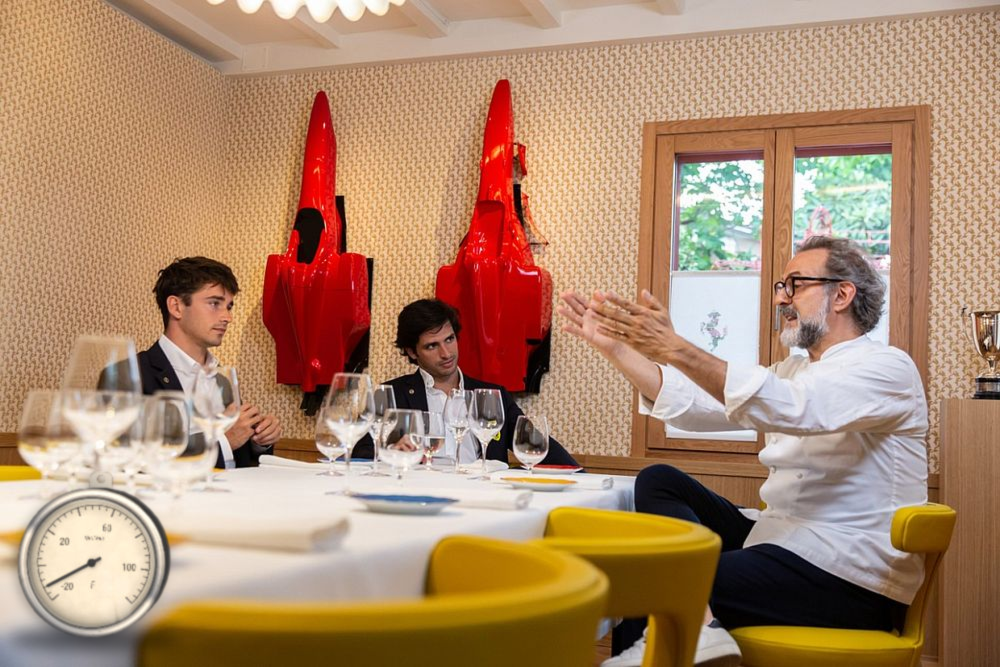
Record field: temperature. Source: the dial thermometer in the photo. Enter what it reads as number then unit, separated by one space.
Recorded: -12 °F
